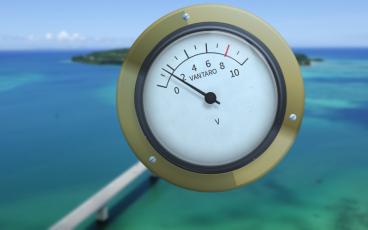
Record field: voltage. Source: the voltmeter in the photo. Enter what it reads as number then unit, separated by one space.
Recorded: 1.5 V
